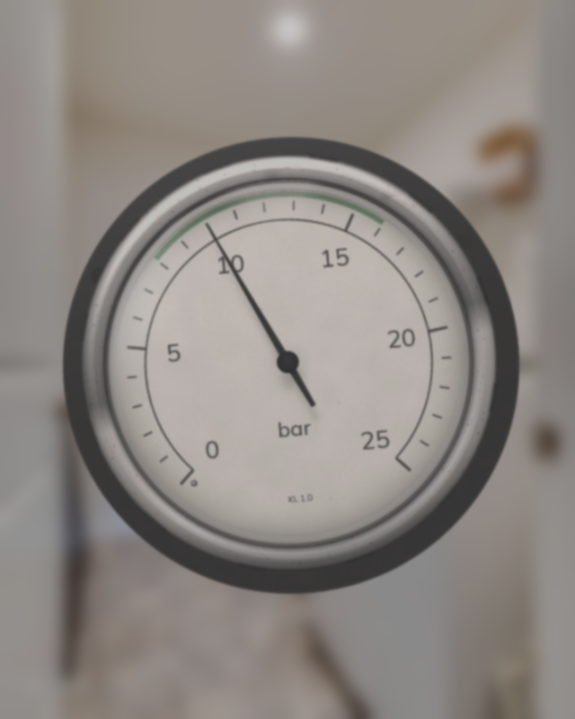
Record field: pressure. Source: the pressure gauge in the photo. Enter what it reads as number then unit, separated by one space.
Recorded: 10 bar
